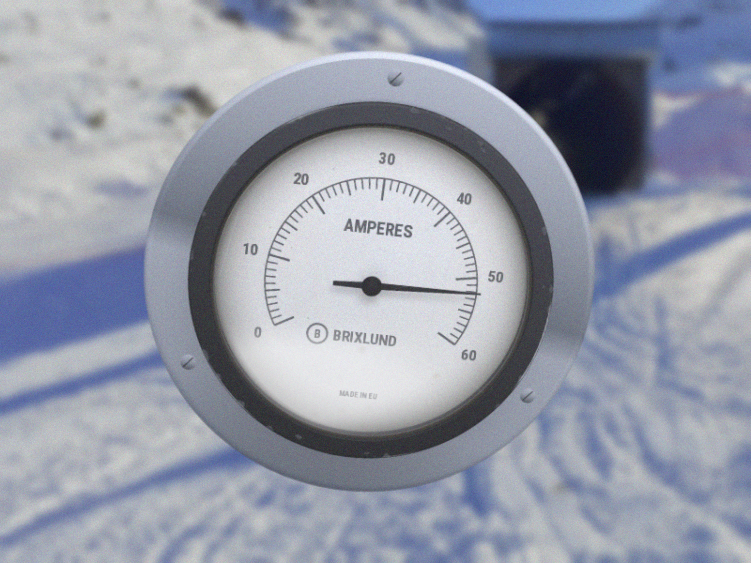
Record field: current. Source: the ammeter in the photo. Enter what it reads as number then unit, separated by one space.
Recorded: 52 A
